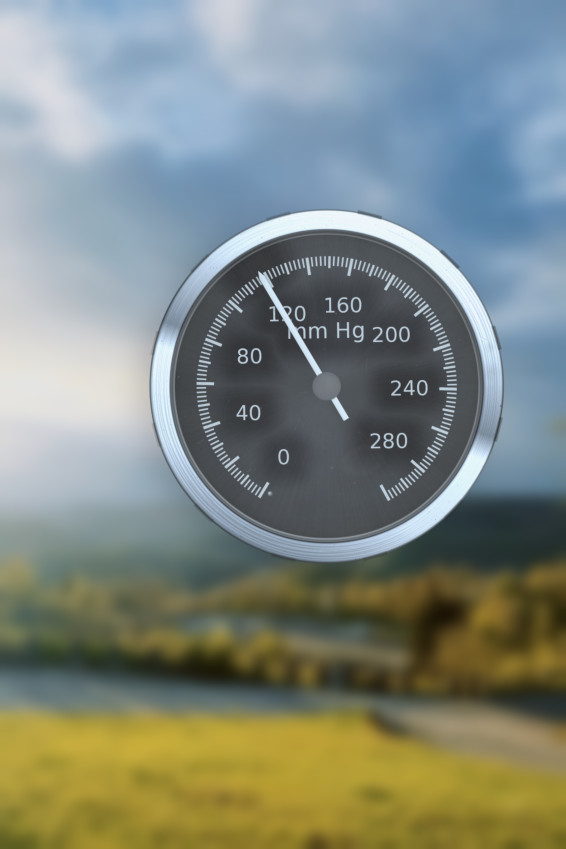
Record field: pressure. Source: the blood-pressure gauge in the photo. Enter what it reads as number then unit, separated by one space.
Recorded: 118 mmHg
